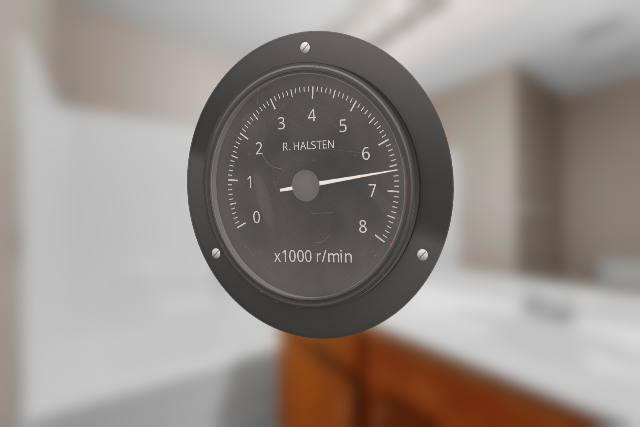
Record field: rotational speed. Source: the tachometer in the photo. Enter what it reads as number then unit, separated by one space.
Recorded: 6600 rpm
